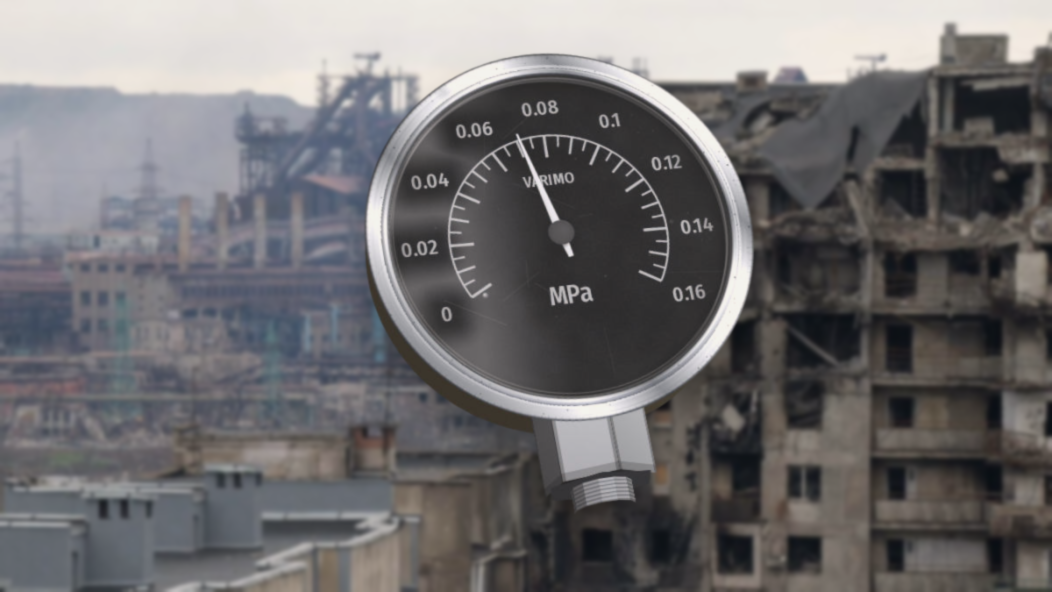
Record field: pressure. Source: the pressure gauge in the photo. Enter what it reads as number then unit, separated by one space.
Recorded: 0.07 MPa
